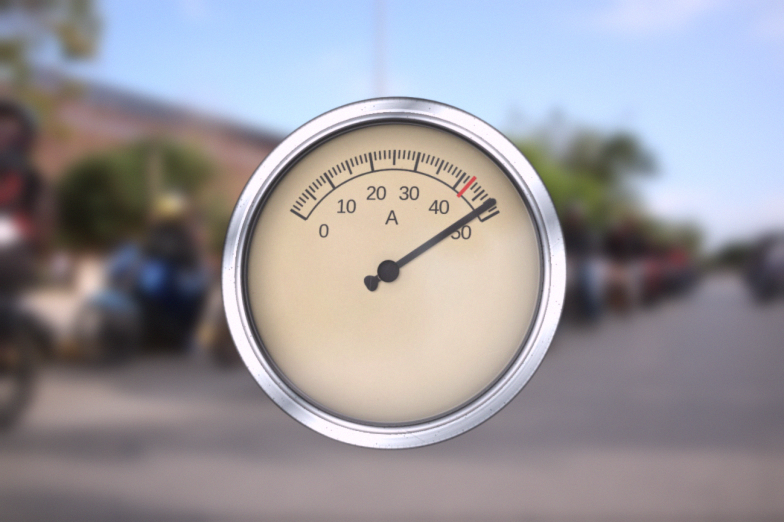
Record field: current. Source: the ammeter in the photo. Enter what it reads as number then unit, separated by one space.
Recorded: 48 A
